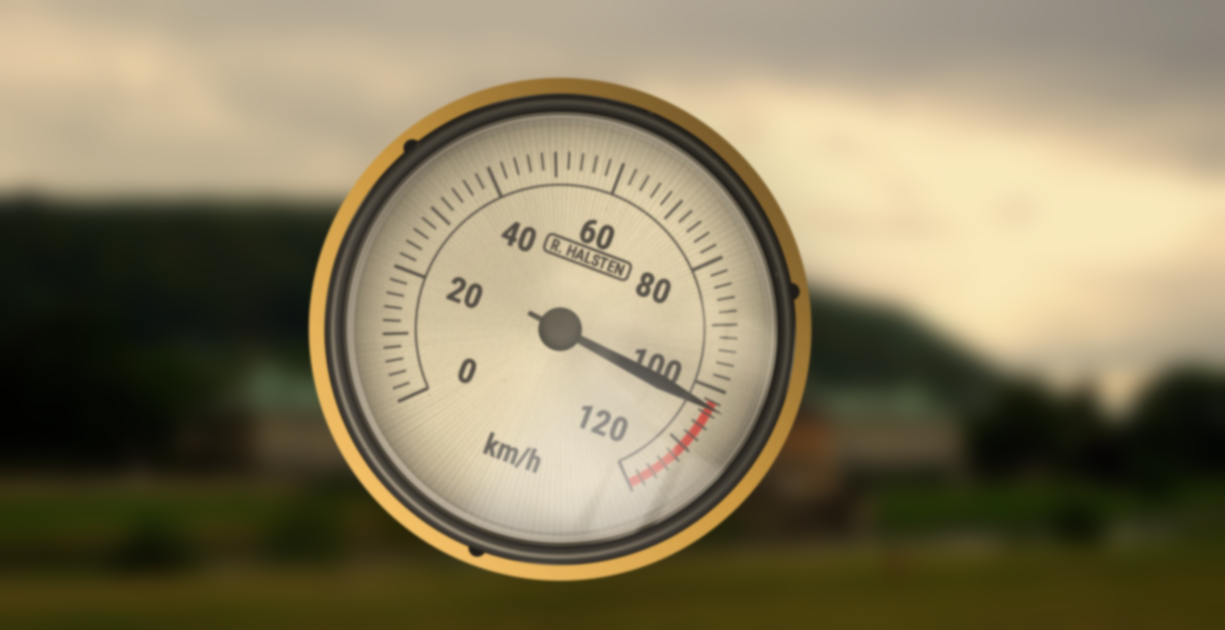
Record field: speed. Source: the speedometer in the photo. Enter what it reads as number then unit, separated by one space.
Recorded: 103 km/h
